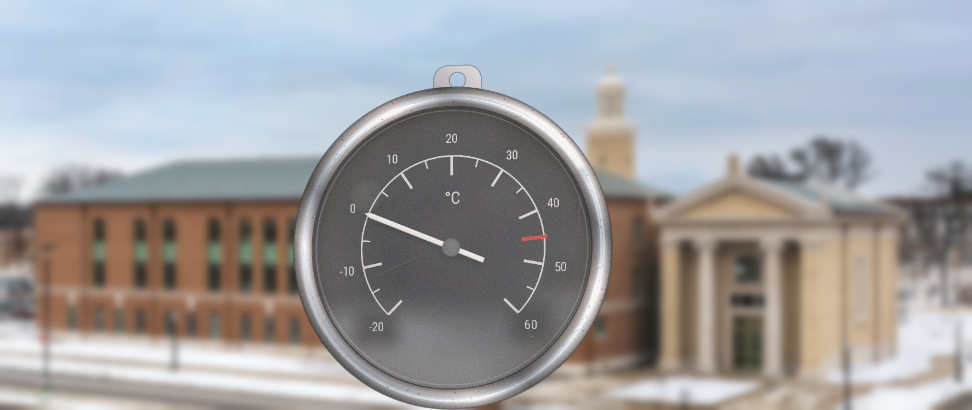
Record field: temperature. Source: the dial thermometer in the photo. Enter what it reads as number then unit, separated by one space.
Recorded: 0 °C
